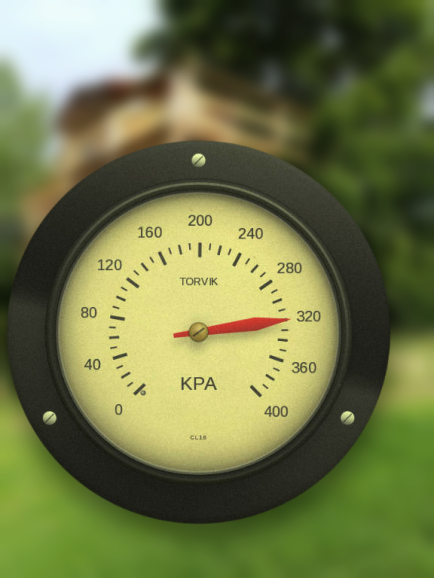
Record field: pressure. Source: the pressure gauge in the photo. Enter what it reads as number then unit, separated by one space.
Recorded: 320 kPa
